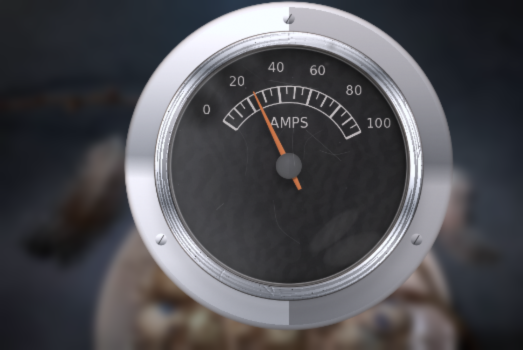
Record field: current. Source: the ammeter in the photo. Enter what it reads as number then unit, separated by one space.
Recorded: 25 A
